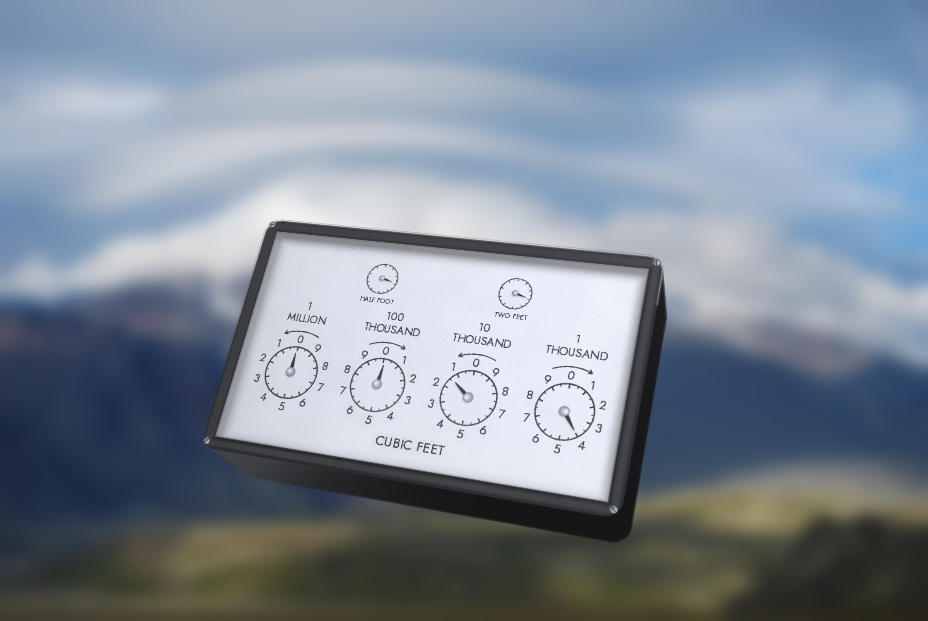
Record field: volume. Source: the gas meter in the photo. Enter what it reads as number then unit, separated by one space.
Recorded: 1400 ft³
